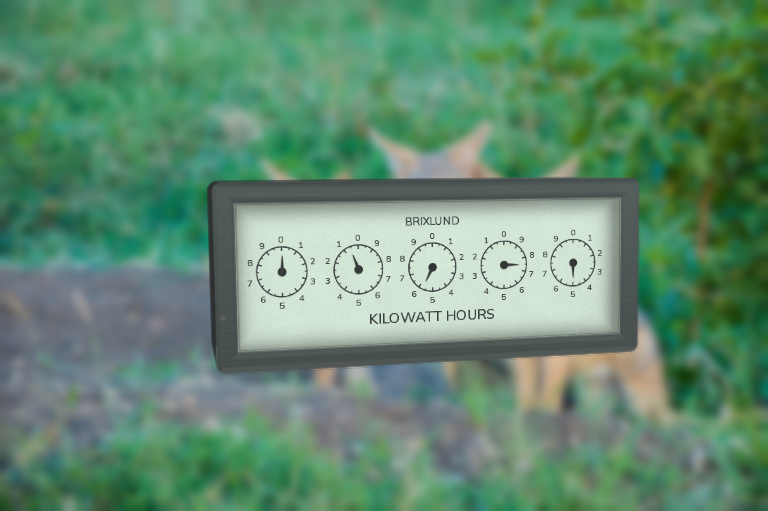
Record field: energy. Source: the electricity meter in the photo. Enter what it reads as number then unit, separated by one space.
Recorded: 575 kWh
